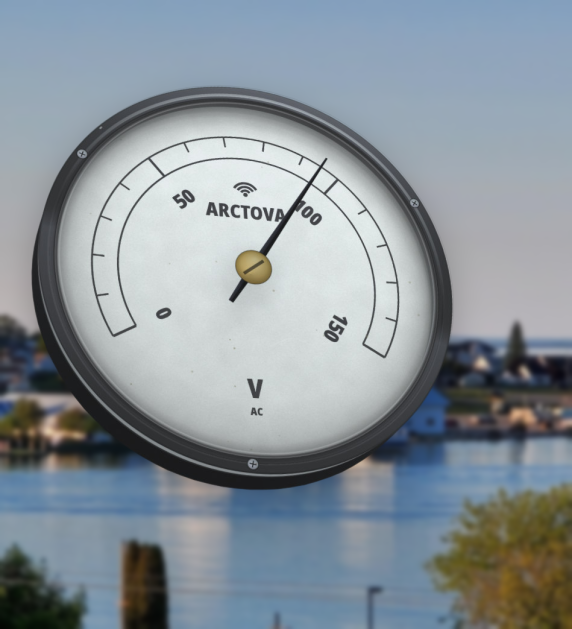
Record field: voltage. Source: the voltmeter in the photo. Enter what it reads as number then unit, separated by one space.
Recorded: 95 V
